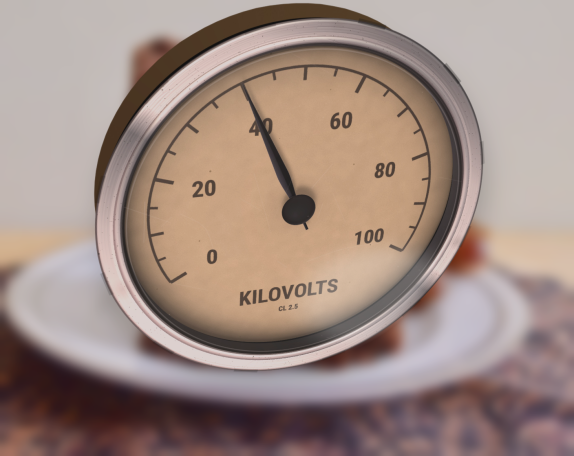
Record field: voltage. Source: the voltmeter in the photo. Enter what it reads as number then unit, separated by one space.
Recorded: 40 kV
